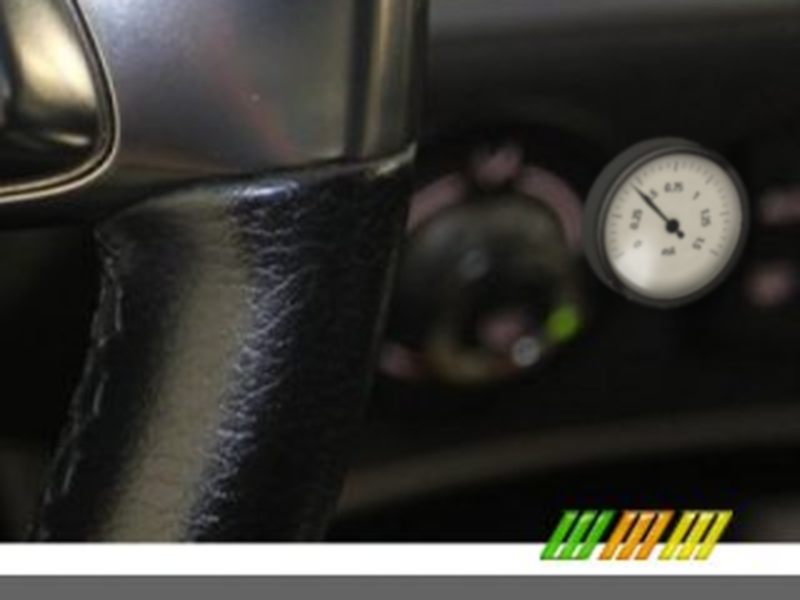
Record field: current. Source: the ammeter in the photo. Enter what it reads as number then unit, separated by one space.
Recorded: 0.45 mA
